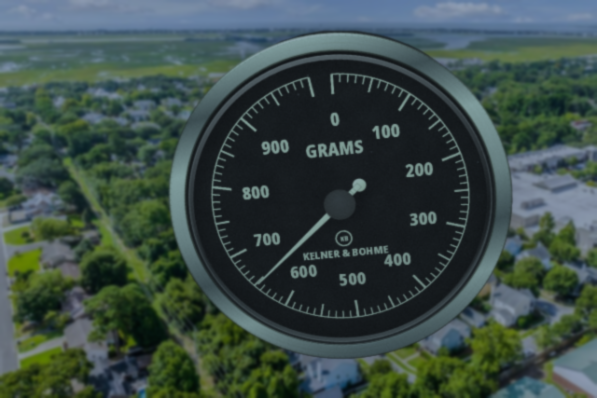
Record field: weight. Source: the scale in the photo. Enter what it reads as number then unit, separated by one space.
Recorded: 650 g
